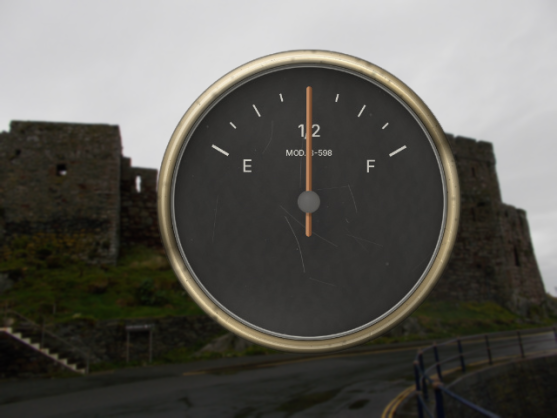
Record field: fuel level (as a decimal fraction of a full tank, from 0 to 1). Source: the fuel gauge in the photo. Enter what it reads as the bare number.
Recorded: 0.5
